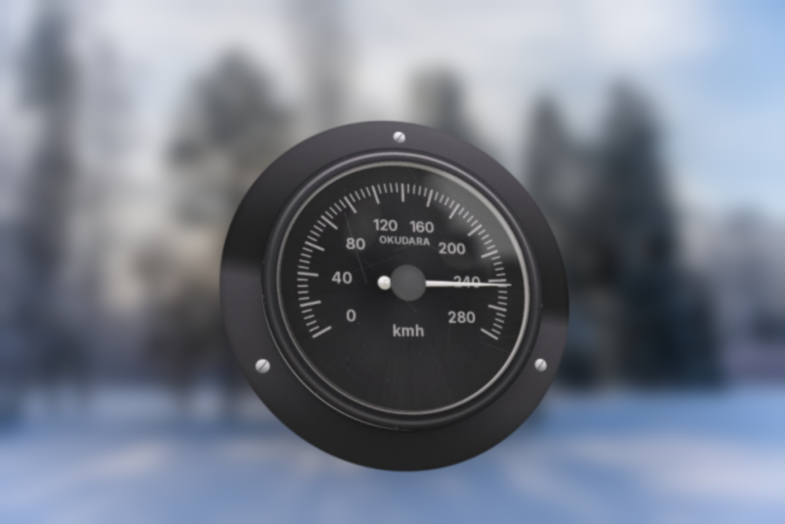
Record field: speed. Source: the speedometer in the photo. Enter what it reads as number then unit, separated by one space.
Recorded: 244 km/h
